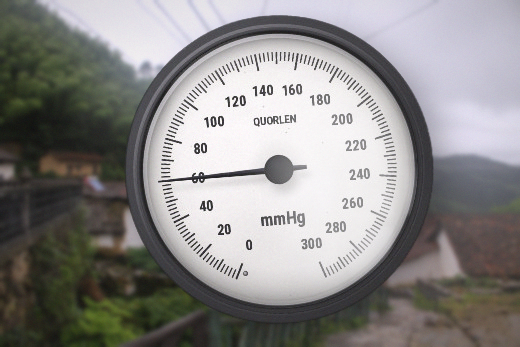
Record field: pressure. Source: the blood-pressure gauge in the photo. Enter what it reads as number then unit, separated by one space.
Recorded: 60 mmHg
